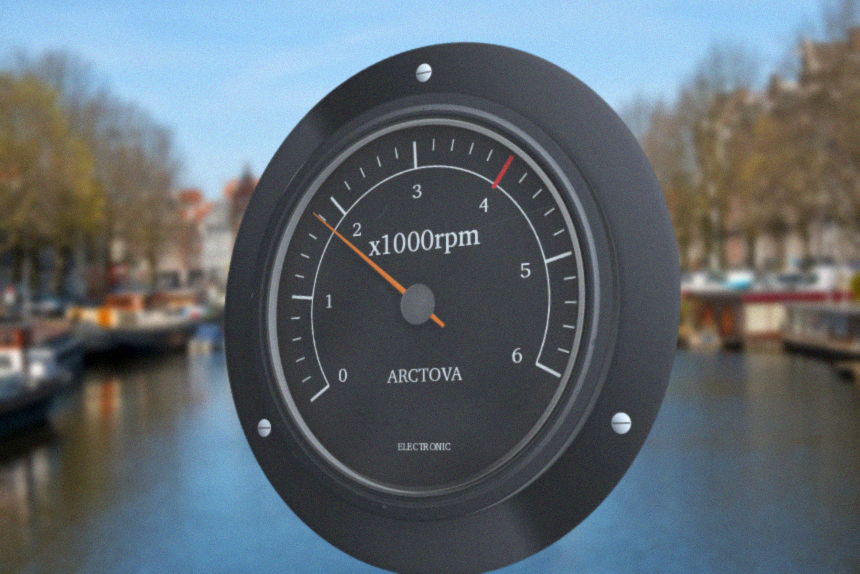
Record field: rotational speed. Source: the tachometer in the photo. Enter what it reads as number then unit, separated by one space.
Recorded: 1800 rpm
